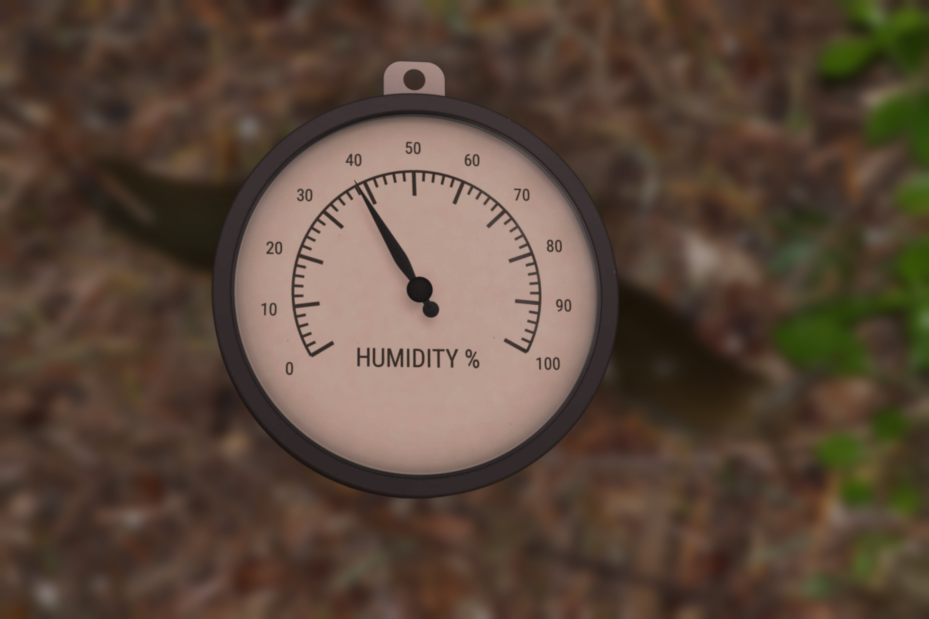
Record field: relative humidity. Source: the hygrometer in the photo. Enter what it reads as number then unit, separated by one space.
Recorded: 38 %
